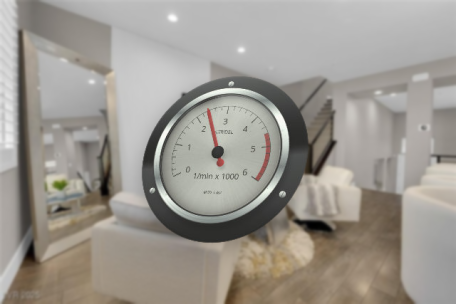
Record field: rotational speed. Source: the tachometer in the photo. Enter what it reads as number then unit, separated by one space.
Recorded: 2400 rpm
